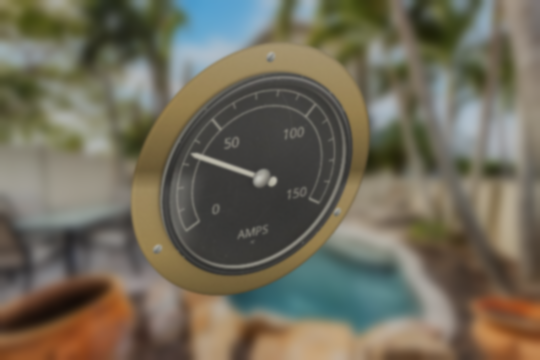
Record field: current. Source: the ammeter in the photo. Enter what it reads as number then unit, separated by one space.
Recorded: 35 A
